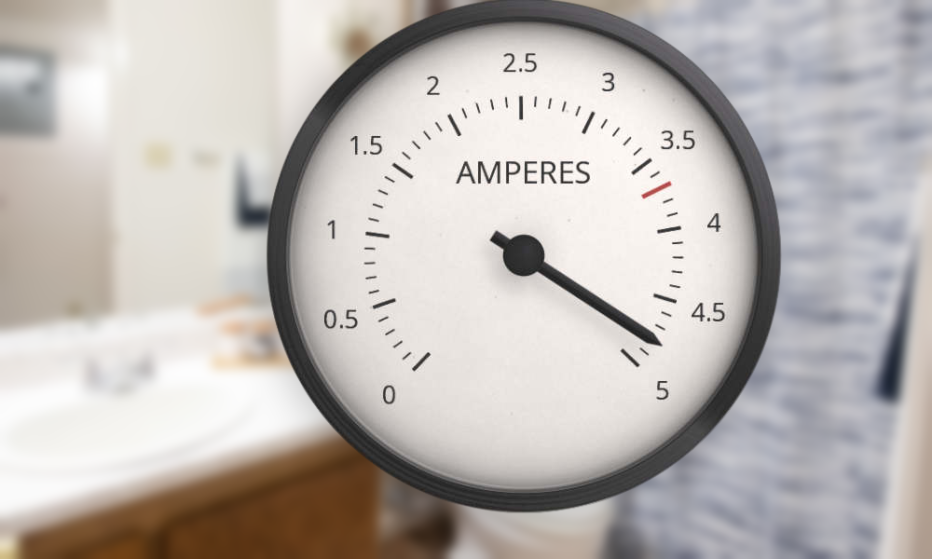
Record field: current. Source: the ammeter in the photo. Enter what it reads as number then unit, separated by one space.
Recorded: 4.8 A
